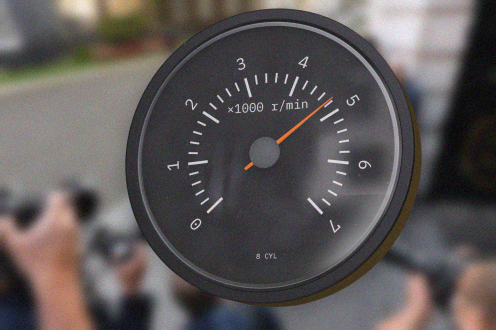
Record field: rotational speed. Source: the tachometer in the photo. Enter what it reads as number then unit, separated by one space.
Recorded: 4800 rpm
